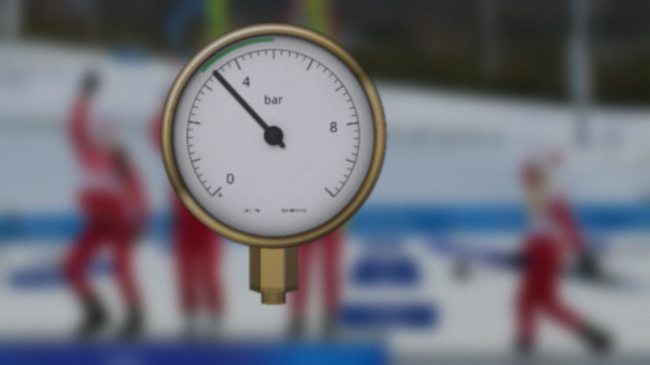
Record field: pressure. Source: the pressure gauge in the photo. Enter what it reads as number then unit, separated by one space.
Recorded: 3.4 bar
